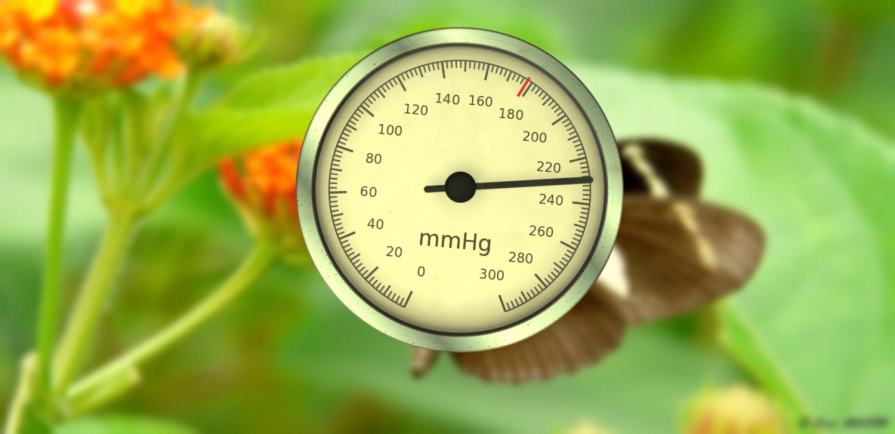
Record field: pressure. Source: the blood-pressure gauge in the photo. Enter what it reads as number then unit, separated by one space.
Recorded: 230 mmHg
